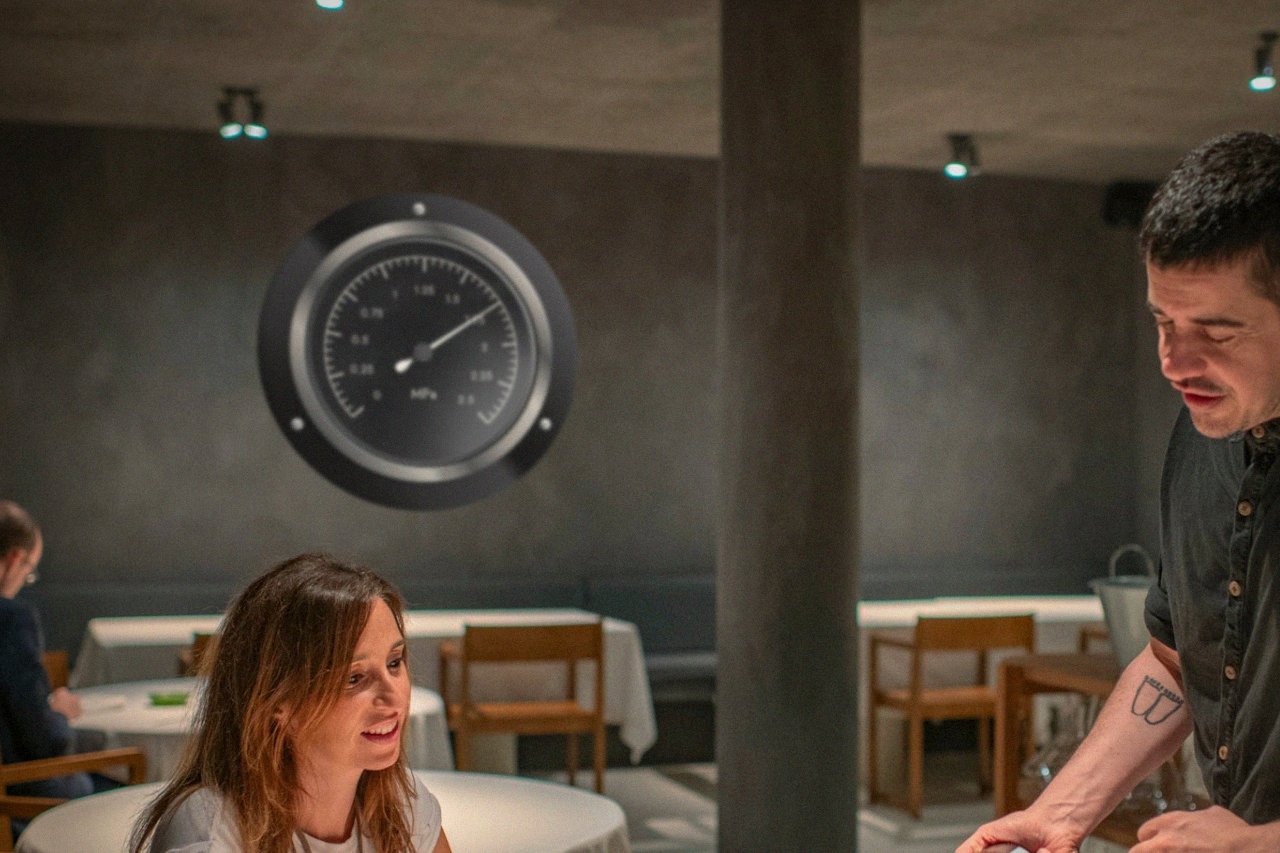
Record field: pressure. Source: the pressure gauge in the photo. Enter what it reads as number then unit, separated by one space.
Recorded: 1.75 MPa
